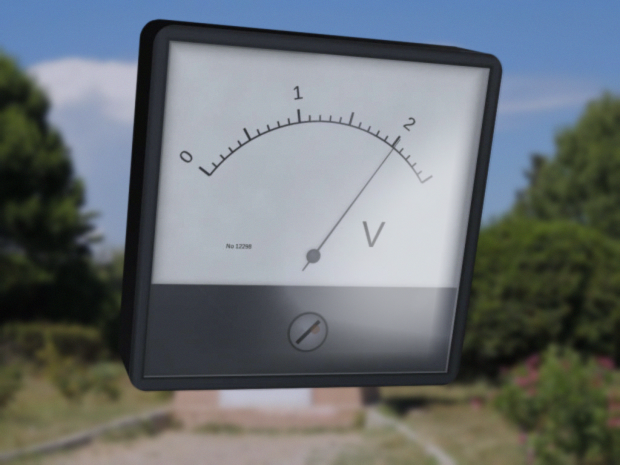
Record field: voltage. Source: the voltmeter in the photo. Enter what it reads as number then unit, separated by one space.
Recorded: 2 V
